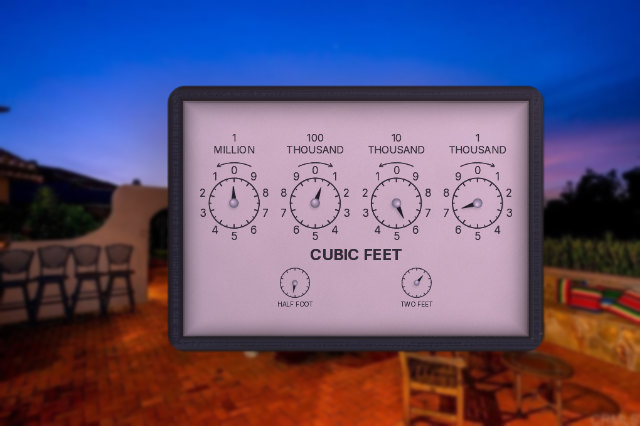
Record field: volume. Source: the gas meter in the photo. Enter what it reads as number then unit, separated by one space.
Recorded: 5700 ft³
